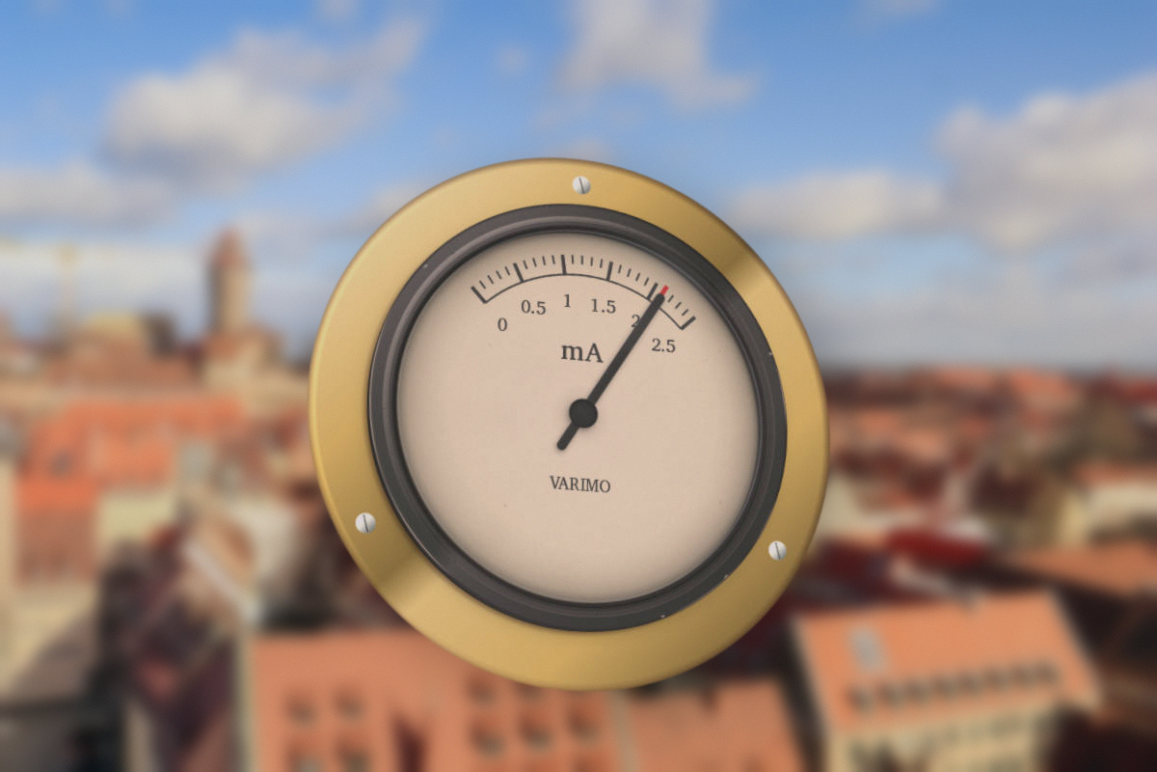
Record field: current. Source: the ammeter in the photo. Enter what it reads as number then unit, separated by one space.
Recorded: 2.1 mA
